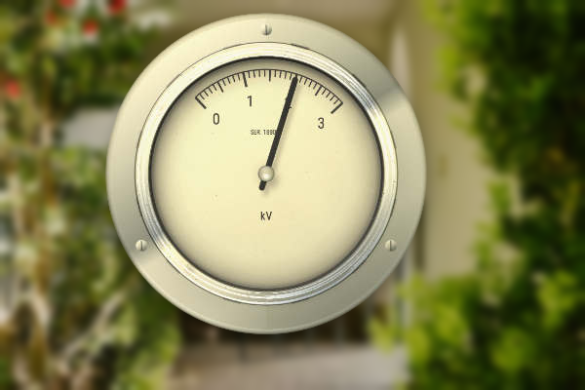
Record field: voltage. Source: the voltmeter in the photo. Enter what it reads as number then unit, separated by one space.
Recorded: 2 kV
